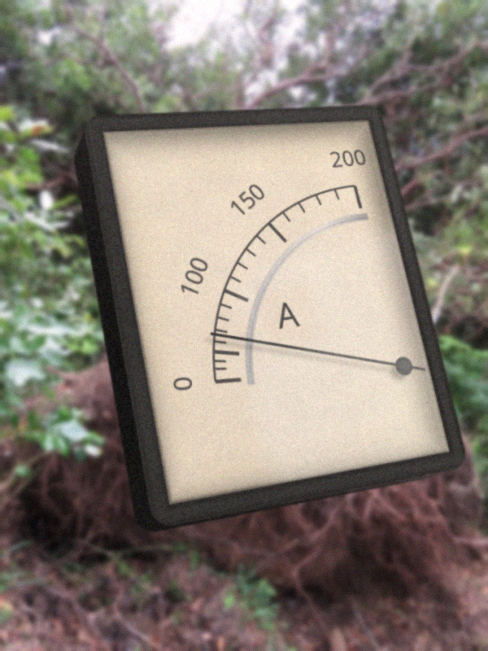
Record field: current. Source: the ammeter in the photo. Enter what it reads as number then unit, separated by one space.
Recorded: 65 A
